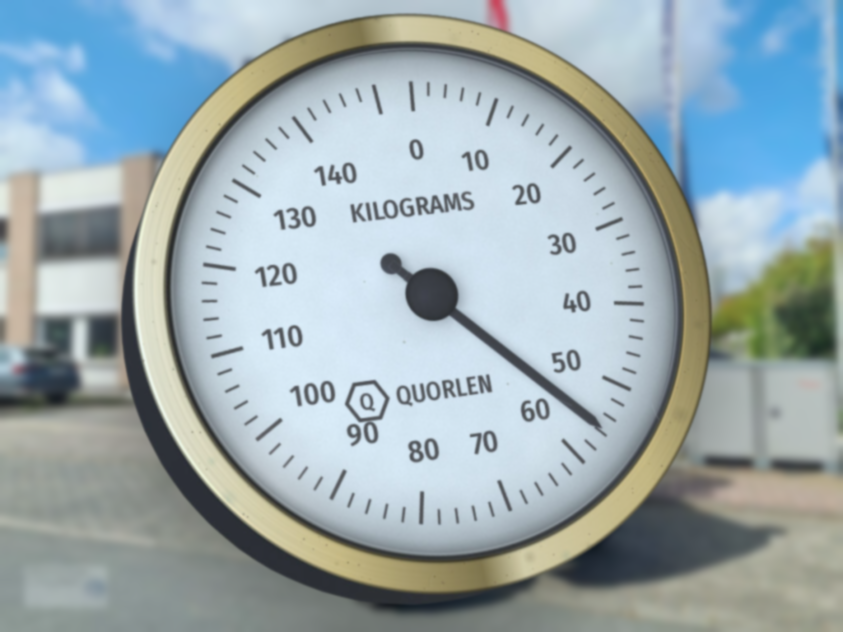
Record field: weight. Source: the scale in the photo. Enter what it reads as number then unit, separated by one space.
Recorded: 56 kg
